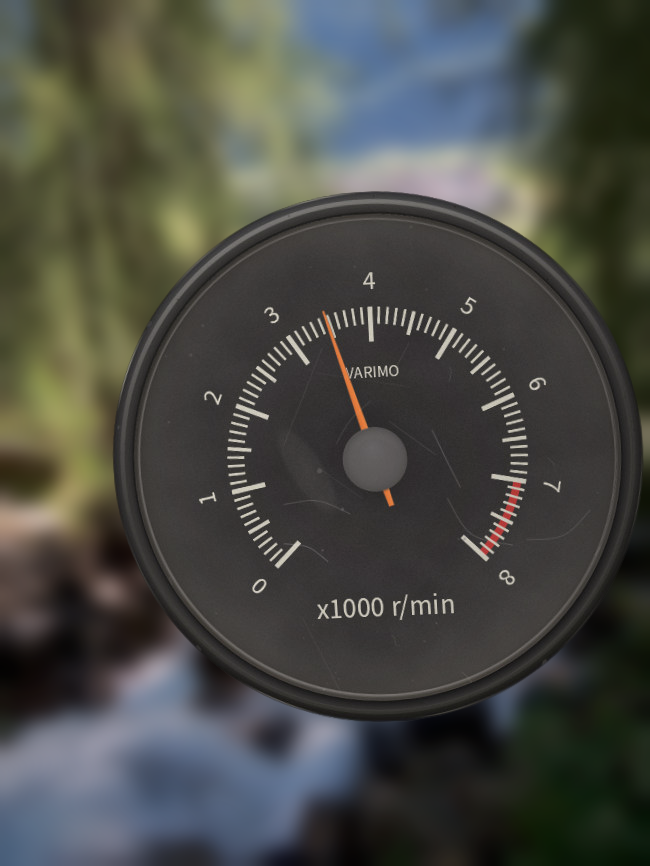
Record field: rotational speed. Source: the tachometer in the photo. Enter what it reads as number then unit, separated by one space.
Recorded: 3500 rpm
